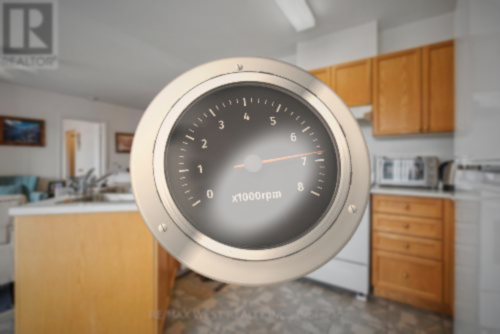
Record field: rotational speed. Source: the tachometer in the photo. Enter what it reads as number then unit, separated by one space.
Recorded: 6800 rpm
